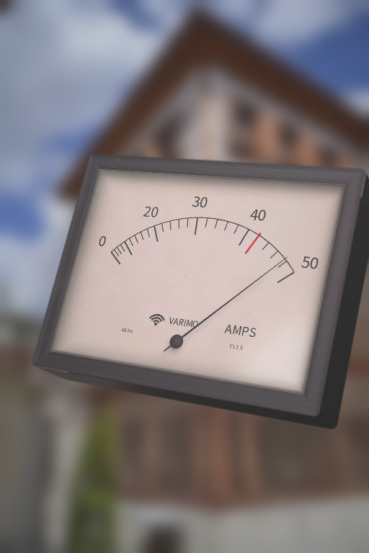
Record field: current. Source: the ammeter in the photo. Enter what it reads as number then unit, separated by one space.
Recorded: 48 A
